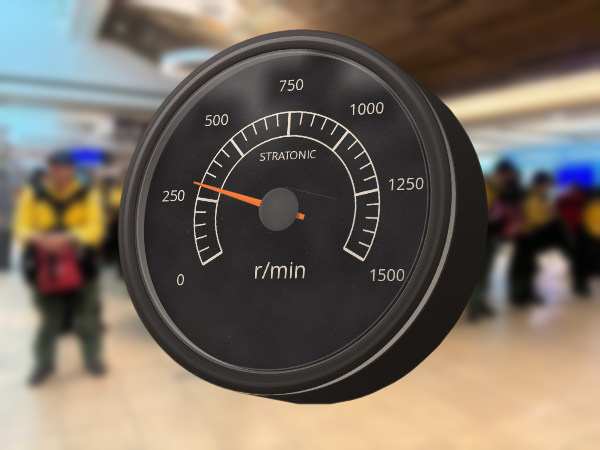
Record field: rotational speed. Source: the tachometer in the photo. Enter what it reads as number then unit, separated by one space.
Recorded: 300 rpm
